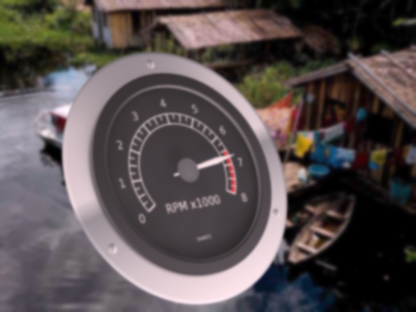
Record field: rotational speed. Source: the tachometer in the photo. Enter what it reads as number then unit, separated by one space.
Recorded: 6750 rpm
